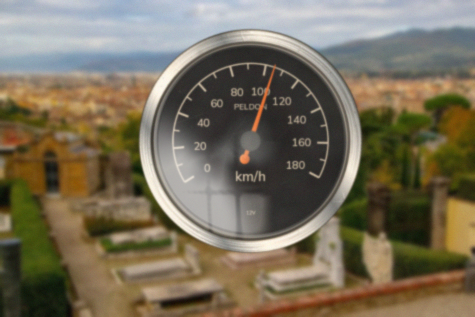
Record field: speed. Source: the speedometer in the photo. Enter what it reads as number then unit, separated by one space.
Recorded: 105 km/h
